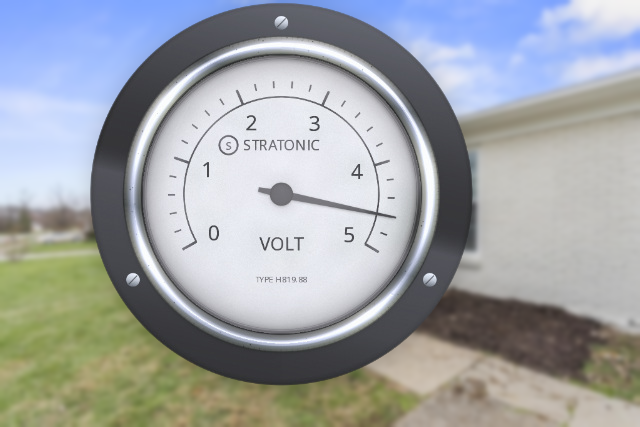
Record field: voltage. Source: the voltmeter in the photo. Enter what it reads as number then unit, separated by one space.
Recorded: 4.6 V
